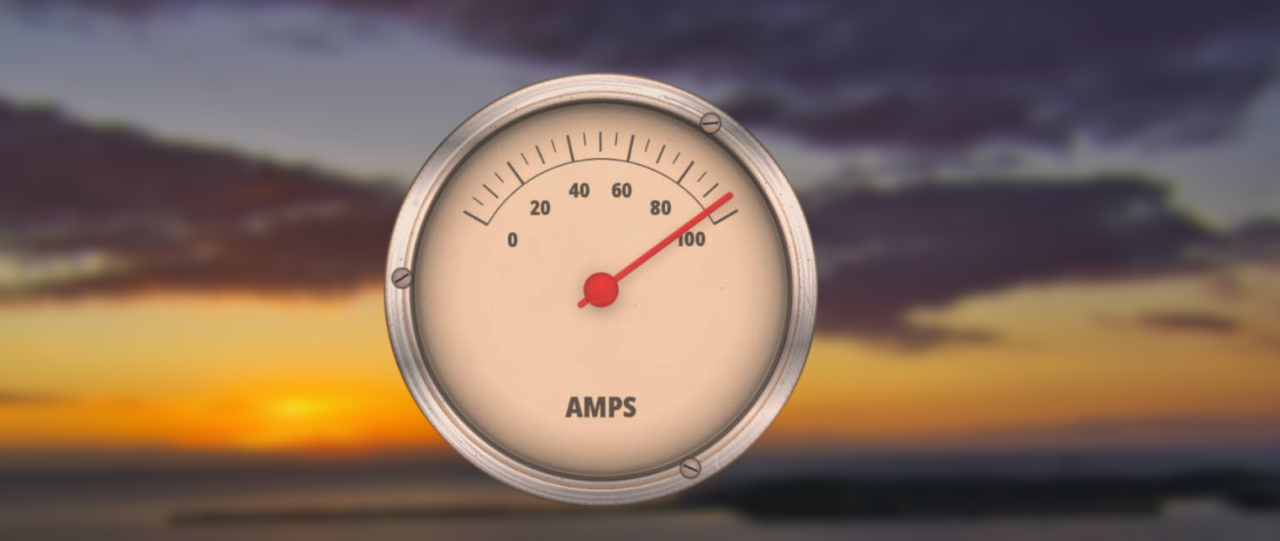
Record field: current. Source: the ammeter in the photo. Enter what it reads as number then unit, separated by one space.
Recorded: 95 A
